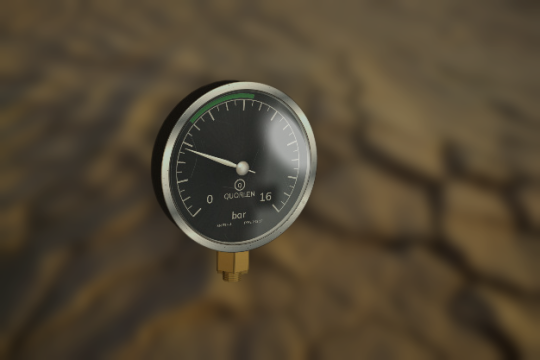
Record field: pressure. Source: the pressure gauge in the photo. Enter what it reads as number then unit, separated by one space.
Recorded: 3.75 bar
